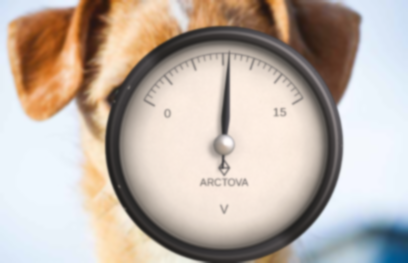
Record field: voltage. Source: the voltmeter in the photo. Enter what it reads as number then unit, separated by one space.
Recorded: 8 V
